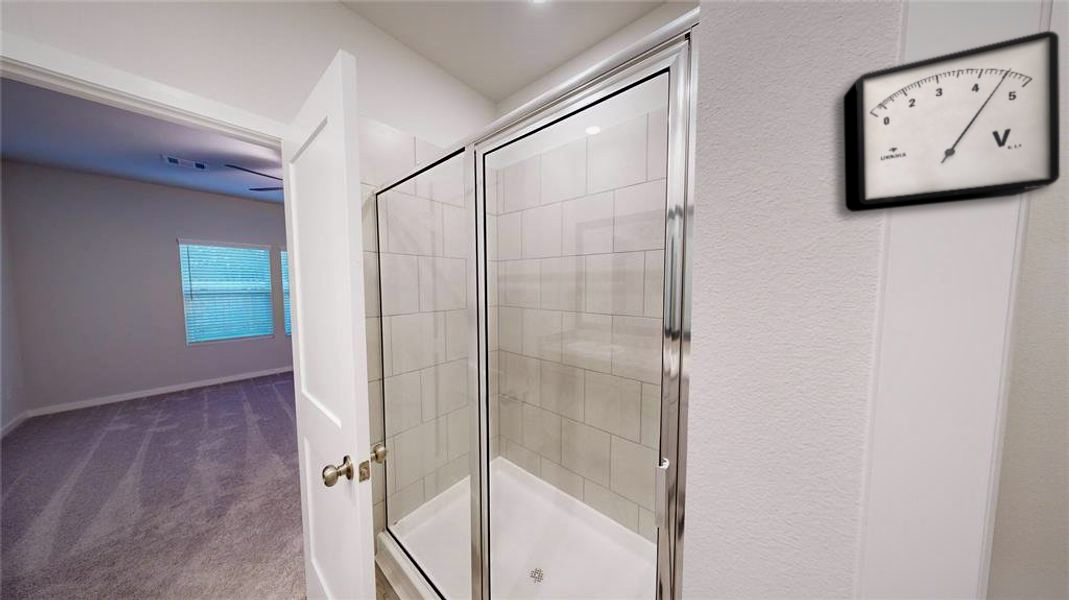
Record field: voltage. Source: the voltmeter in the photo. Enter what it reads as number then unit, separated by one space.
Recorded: 4.5 V
